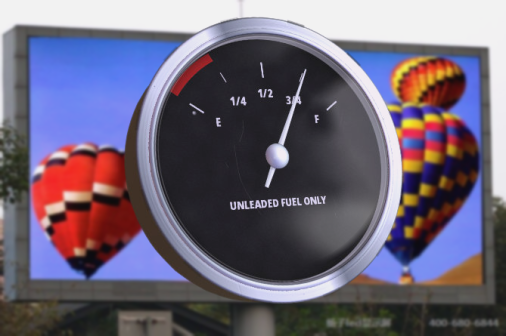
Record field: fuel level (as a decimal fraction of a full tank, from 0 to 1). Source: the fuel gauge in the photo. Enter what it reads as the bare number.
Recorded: 0.75
